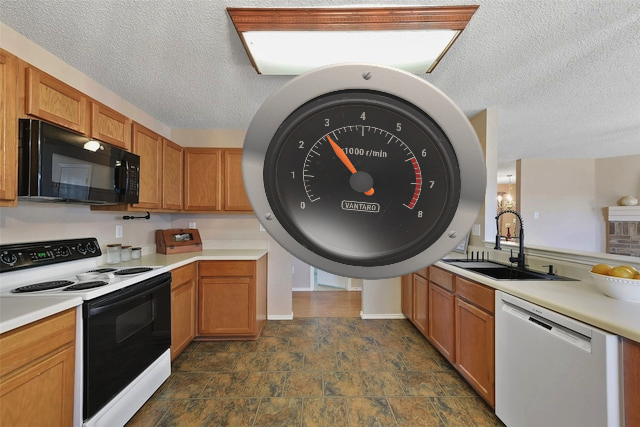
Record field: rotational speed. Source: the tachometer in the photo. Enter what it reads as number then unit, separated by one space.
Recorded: 2800 rpm
